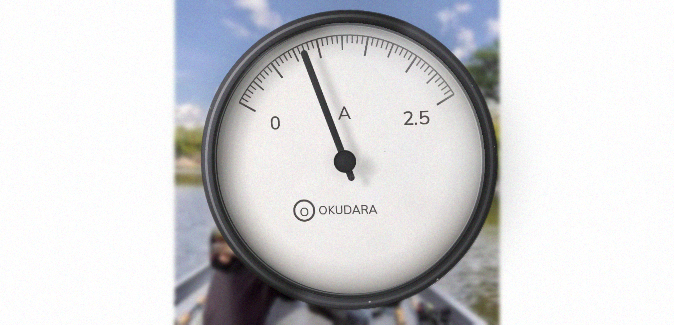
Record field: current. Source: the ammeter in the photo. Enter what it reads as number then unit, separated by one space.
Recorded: 0.85 A
